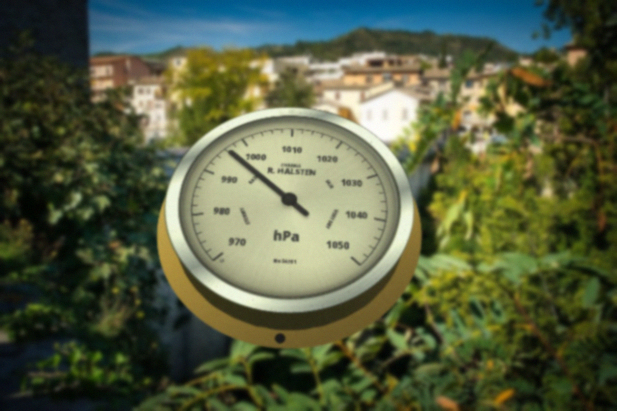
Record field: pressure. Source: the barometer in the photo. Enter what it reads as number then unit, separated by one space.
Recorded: 996 hPa
